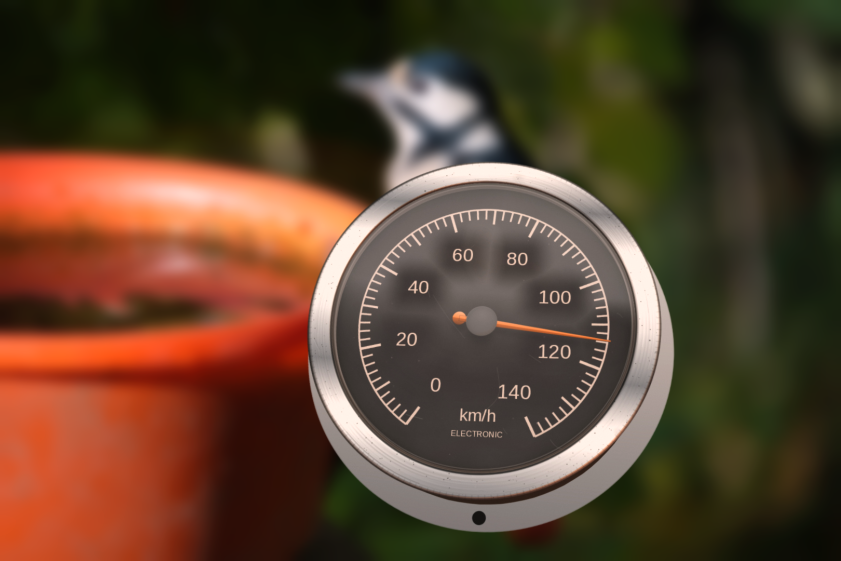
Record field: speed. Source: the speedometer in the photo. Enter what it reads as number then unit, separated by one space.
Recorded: 114 km/h
